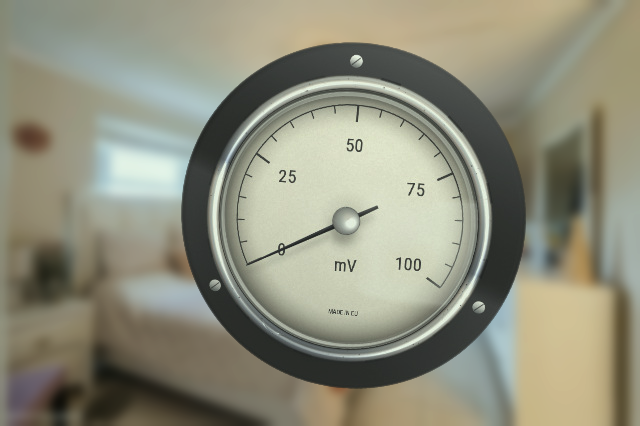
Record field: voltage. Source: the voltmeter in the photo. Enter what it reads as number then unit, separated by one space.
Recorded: 0 mV
